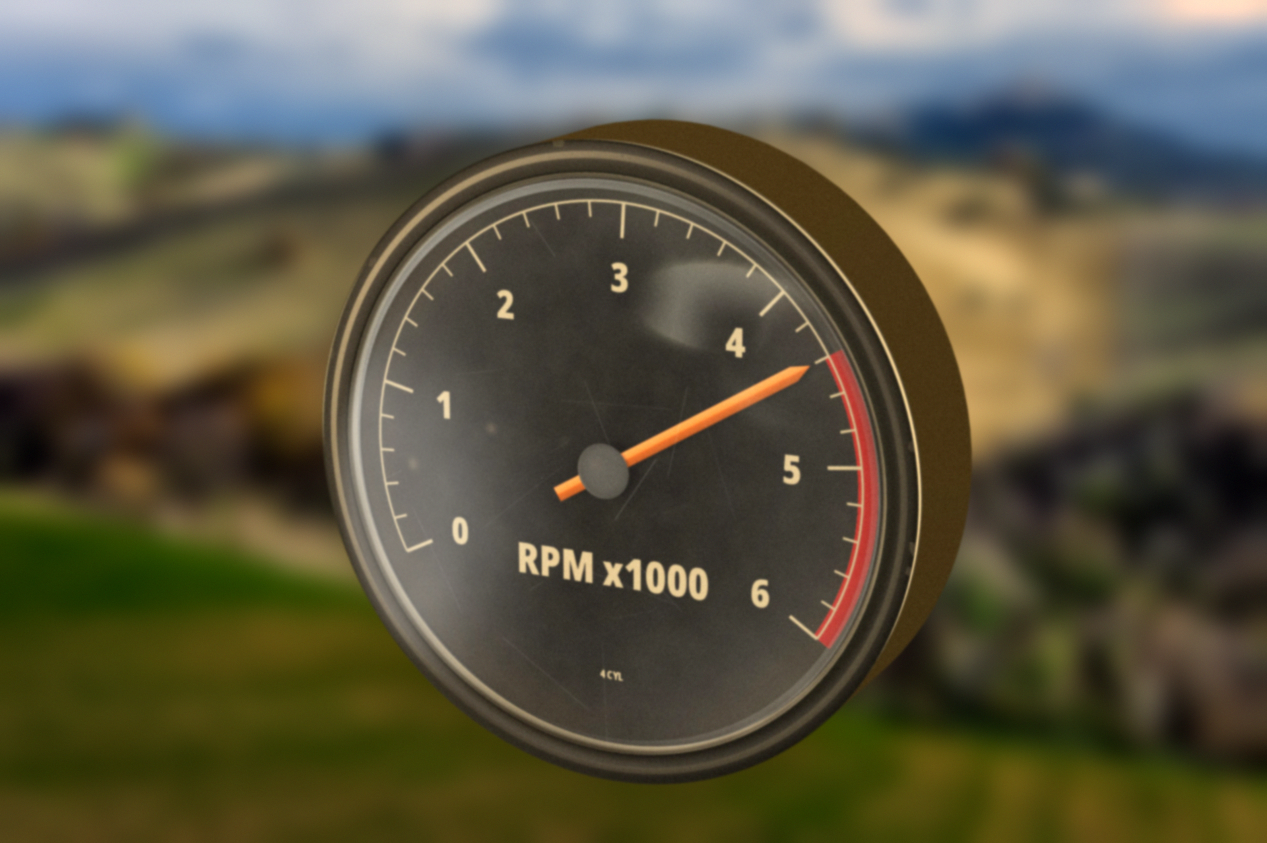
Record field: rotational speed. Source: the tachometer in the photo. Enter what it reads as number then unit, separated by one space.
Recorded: 4400 rpm
